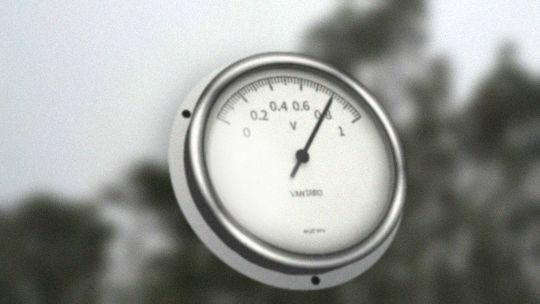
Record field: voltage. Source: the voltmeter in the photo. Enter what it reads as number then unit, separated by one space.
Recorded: 0.8 V
